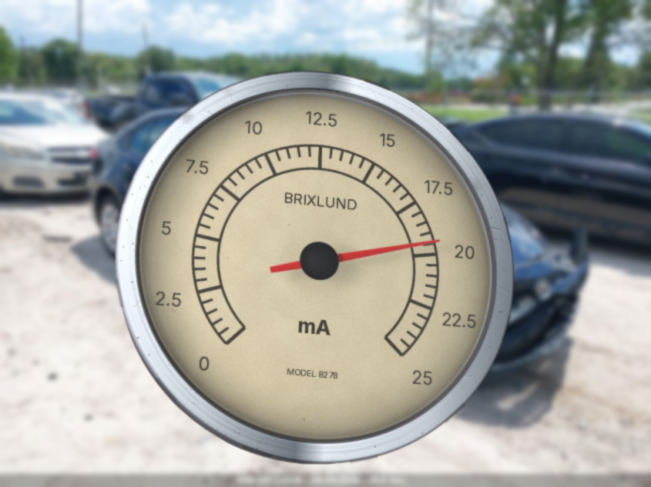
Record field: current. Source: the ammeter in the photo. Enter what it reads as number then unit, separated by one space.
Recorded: 19.5 mA
